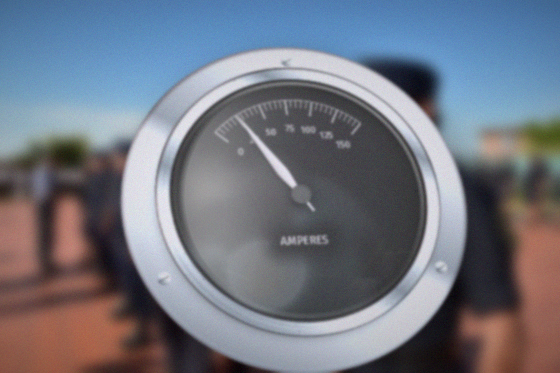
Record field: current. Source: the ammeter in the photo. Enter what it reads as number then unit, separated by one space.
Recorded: 25 A
